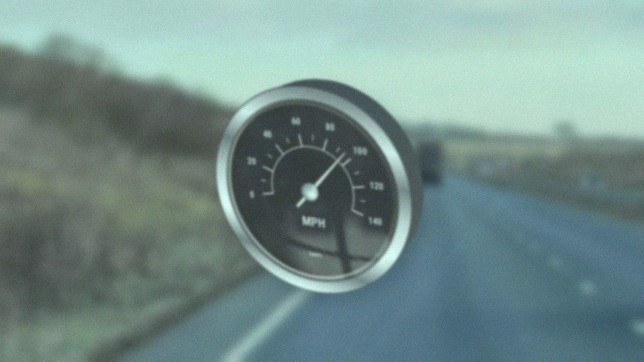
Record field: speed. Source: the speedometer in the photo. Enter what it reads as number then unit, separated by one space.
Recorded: 95 mph
